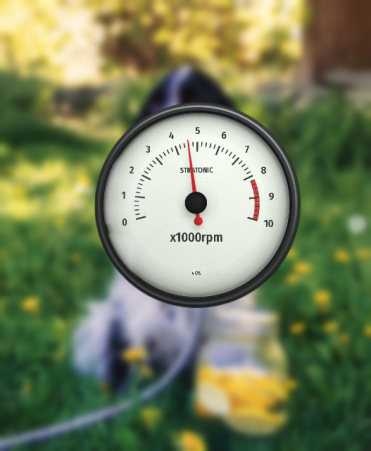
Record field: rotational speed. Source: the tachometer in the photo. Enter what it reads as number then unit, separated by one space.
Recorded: 4600 rpm
